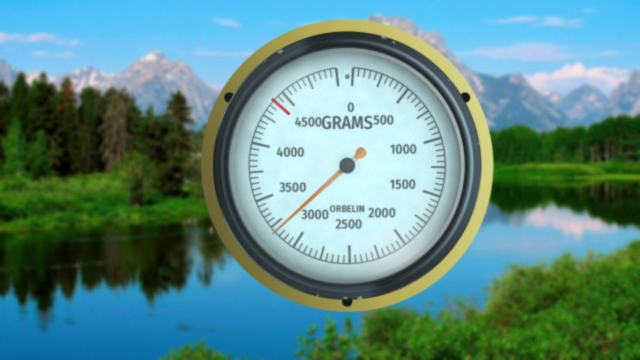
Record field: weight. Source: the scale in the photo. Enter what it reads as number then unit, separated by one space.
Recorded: 3200 g
